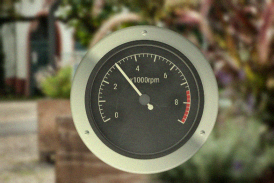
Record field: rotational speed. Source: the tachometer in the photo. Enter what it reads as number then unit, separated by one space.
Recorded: 3000 rpm
